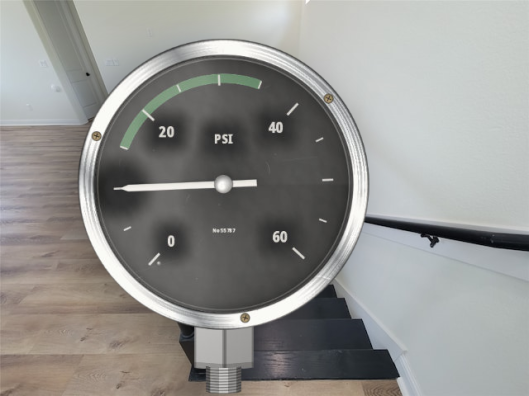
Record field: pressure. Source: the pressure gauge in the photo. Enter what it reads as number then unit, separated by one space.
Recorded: 10 psi
